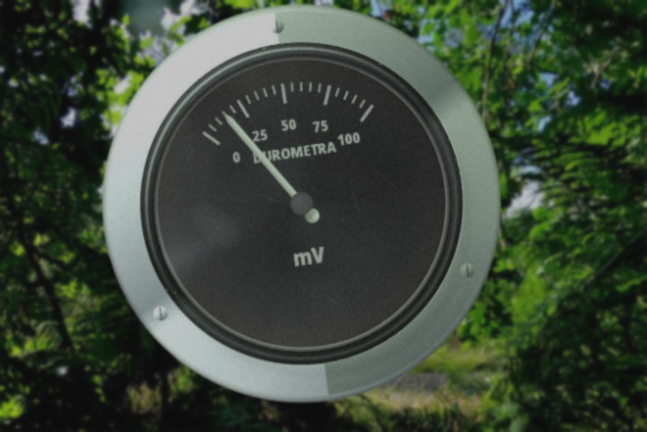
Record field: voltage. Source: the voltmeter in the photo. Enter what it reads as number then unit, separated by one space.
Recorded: 15 mV
